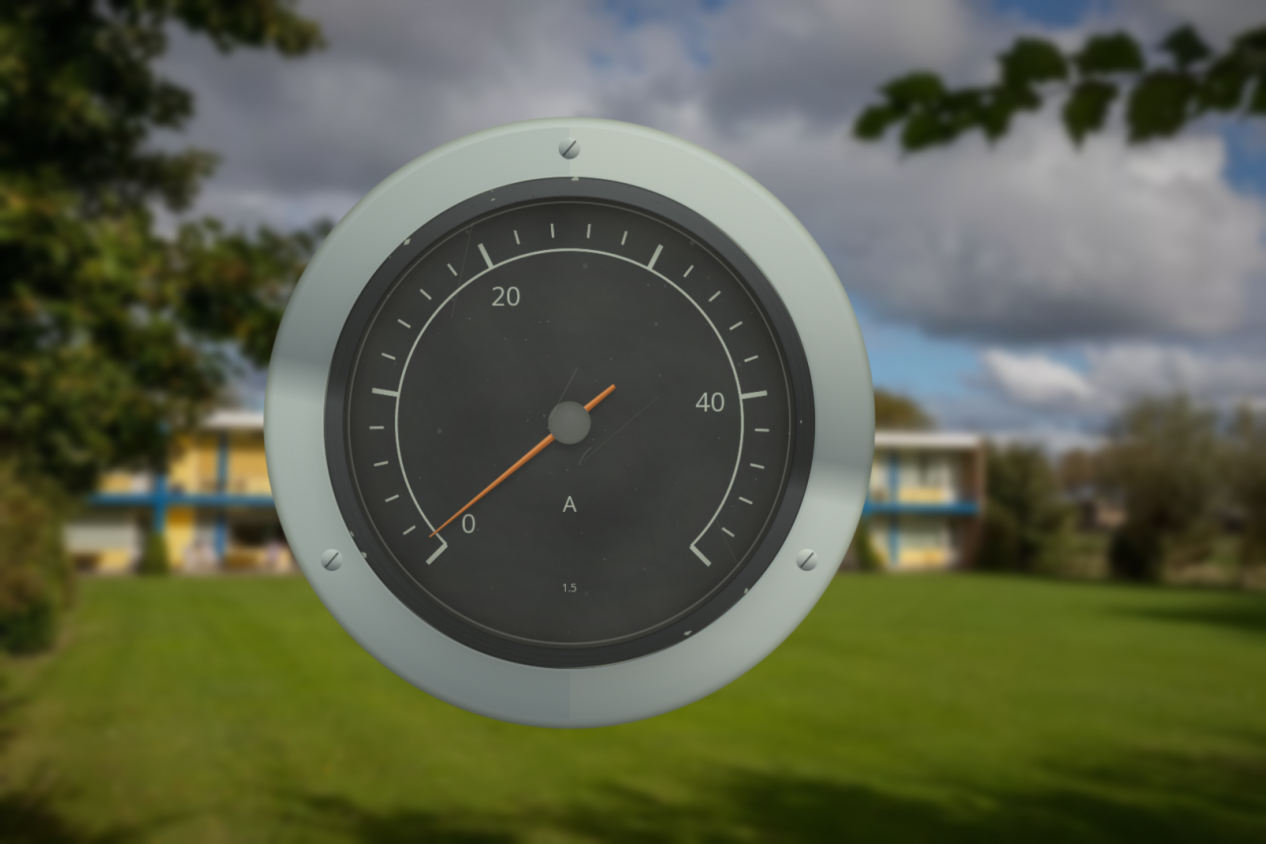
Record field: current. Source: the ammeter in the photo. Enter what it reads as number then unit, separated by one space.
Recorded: 1 A
